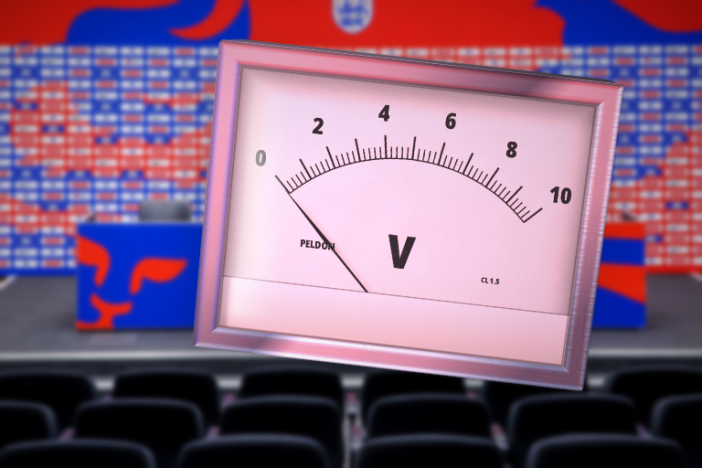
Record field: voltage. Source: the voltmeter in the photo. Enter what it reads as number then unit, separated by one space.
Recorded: 0 V
